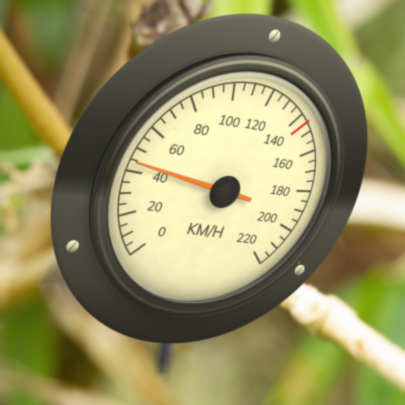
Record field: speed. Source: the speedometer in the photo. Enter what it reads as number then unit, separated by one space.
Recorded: 45 km/h
